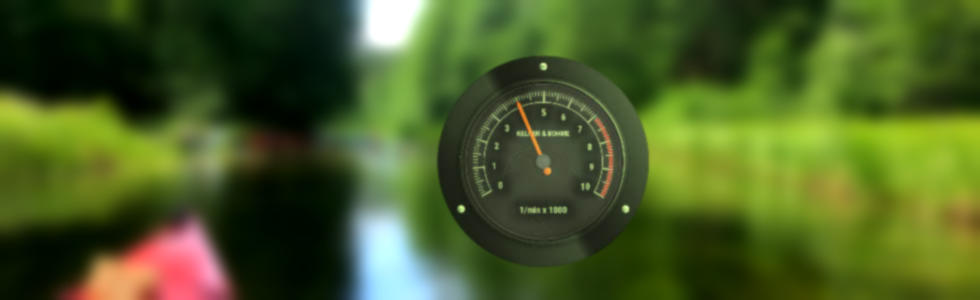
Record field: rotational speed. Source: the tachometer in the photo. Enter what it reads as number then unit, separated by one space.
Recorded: 4000 rpm
